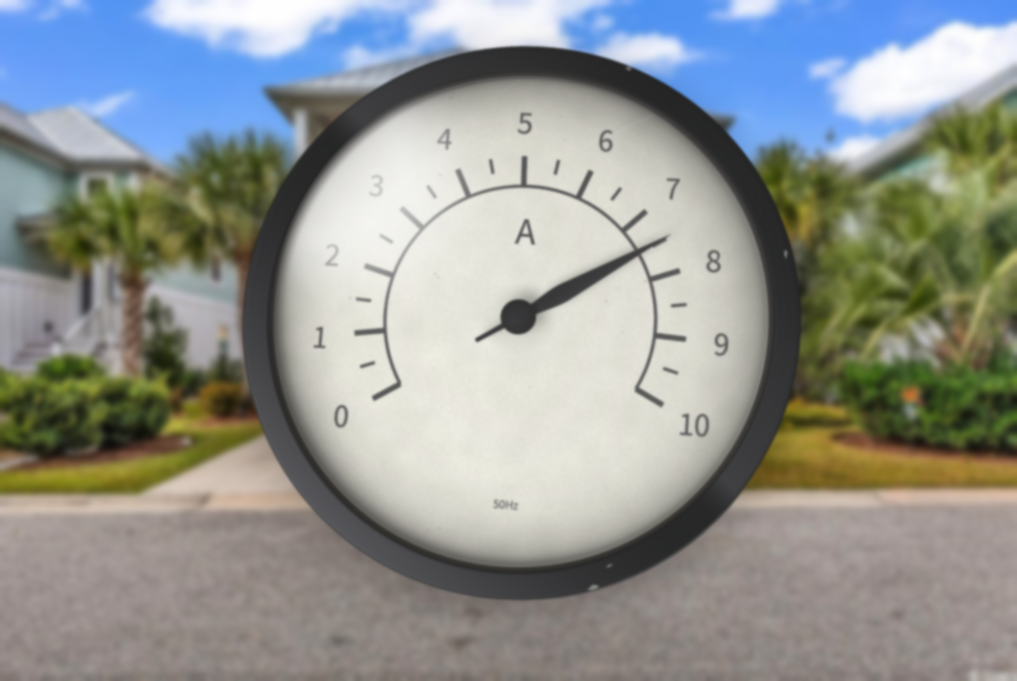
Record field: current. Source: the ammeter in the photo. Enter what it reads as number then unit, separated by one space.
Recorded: 7.5 A
